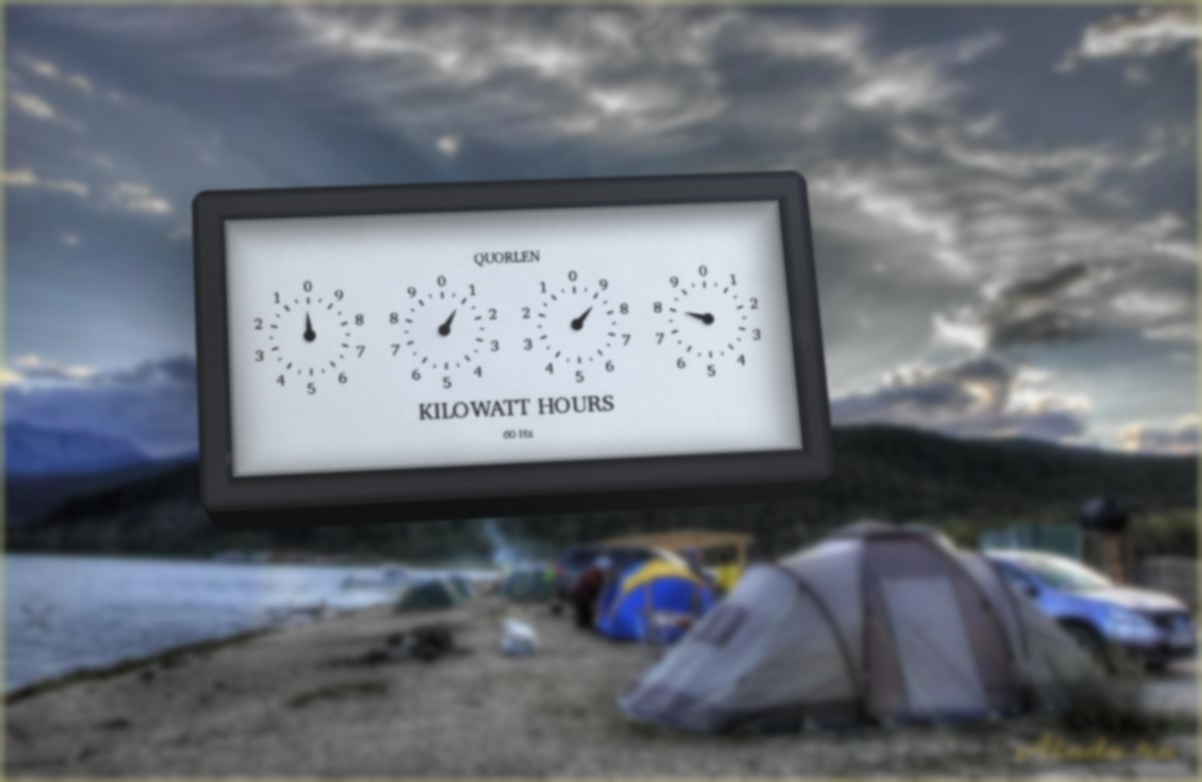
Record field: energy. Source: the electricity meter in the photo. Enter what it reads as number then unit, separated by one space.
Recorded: 88 kWh
